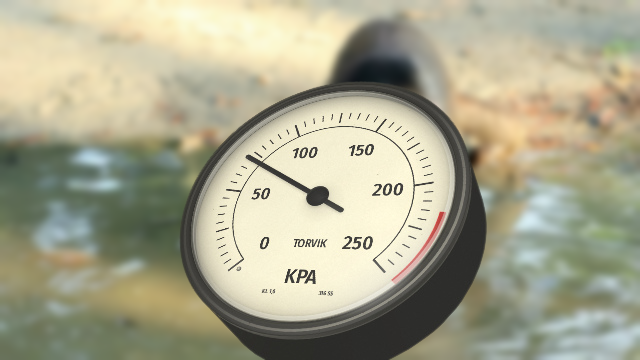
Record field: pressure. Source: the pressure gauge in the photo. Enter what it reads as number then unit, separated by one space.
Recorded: 70 kPa
